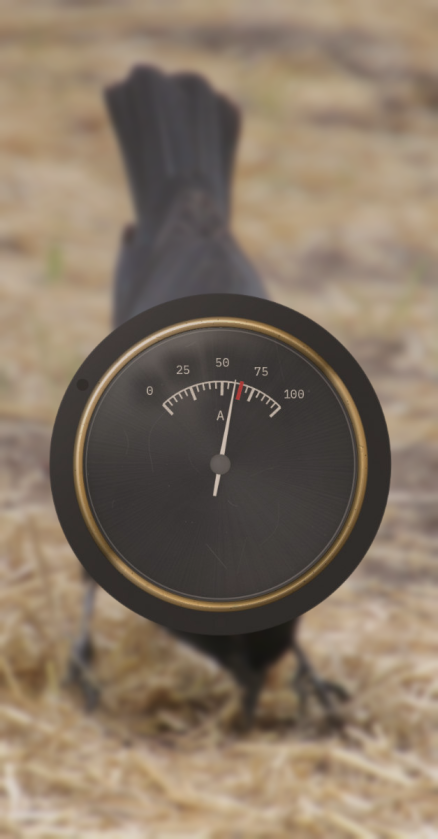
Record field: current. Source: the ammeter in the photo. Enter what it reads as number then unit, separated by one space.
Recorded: 60 A
